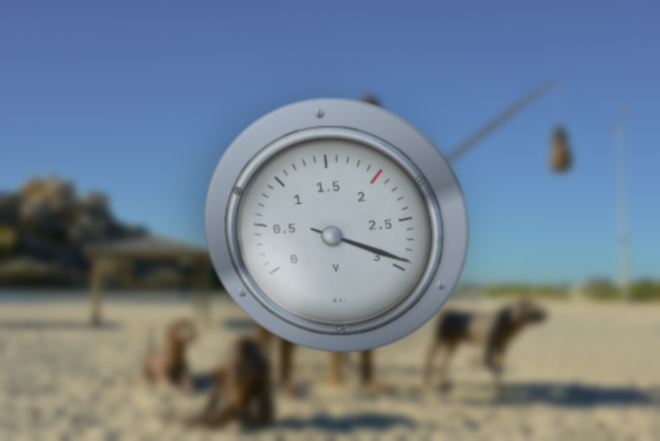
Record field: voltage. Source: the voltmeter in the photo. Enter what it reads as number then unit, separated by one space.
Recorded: 2.9 V
